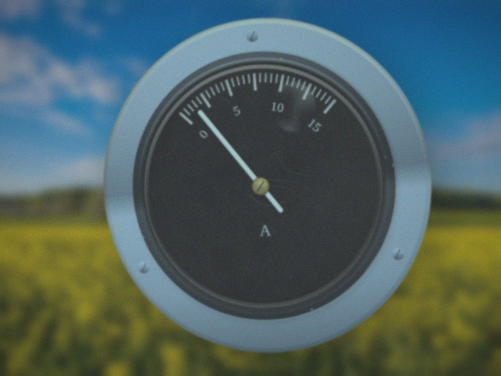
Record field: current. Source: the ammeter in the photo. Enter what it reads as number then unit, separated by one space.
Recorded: 1.5 A
